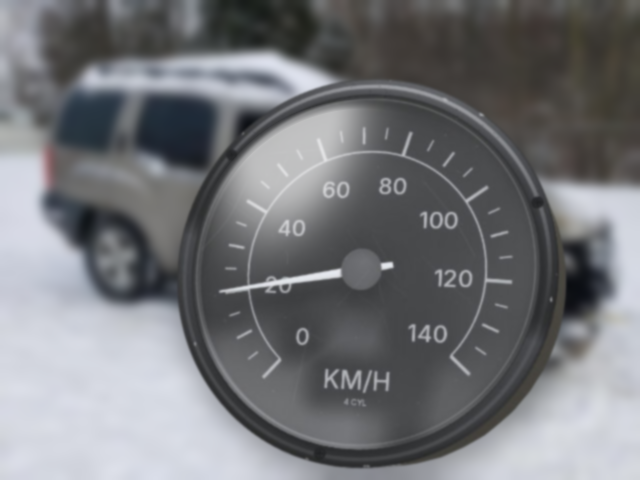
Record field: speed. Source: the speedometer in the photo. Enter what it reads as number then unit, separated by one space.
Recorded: 20 km/h
